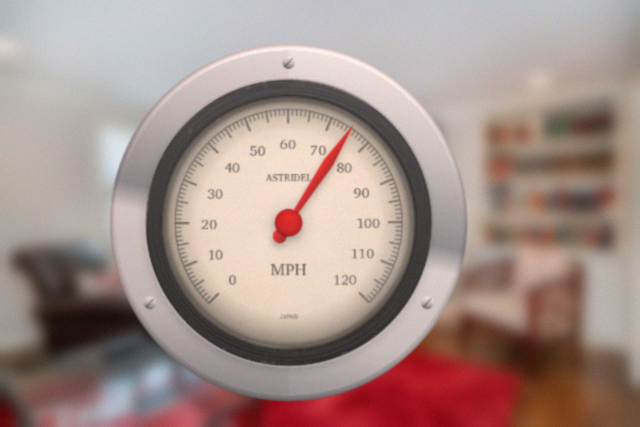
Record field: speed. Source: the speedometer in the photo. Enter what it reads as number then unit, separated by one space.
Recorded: 75 mph
